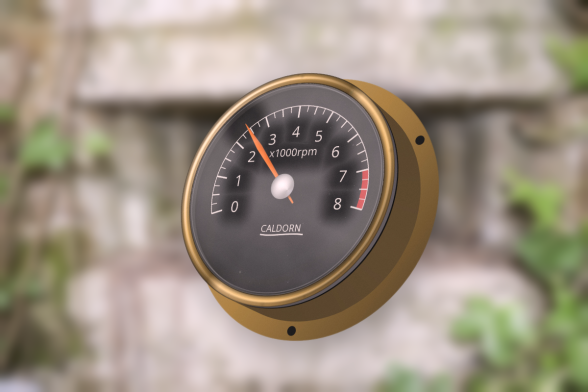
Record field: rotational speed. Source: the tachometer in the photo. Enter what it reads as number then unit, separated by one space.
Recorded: 2500 rpm
